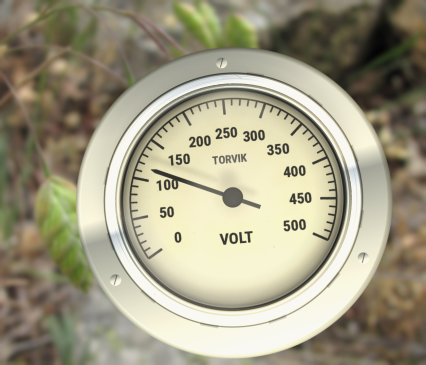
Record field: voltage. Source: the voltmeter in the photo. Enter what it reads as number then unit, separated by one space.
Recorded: 115 V
